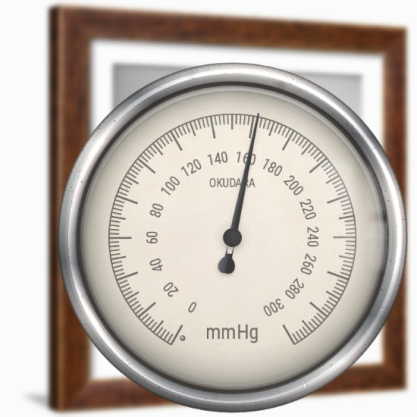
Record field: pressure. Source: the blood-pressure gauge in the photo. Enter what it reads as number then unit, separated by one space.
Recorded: 162 mmHg
